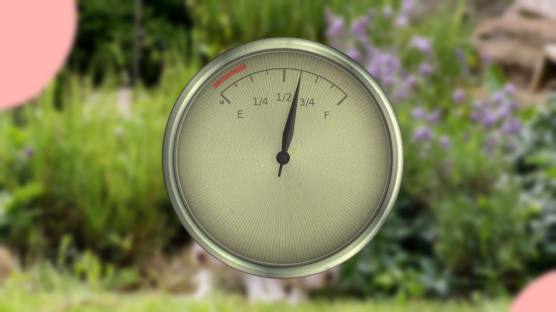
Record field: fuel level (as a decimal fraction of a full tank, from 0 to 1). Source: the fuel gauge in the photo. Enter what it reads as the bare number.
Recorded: 0.625
